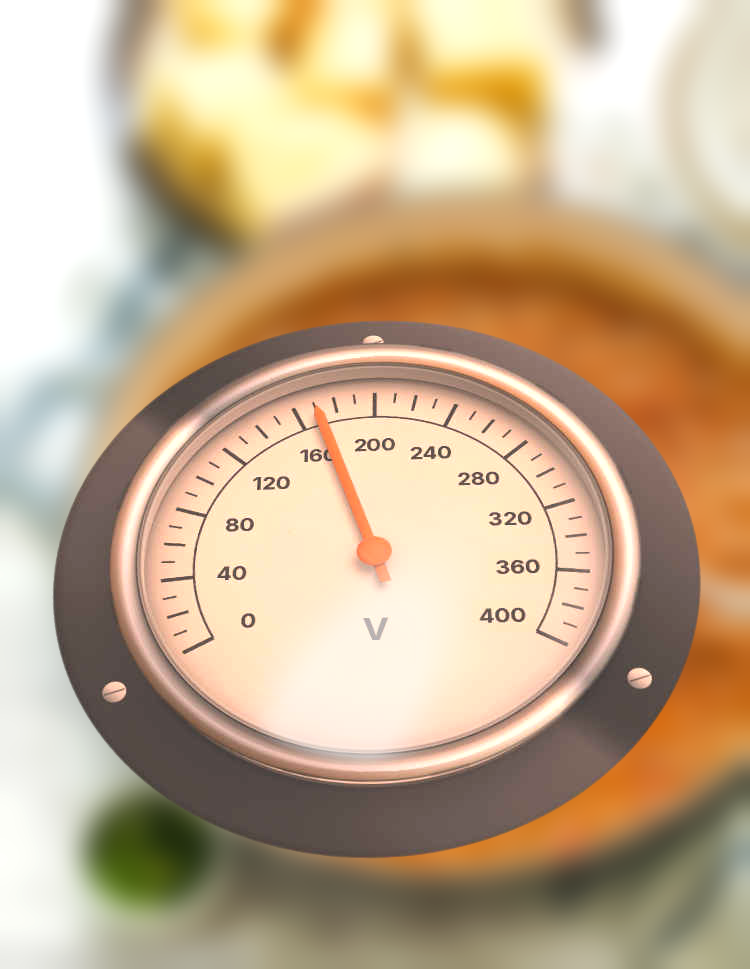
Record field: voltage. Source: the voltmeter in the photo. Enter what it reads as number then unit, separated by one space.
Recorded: 170 V
